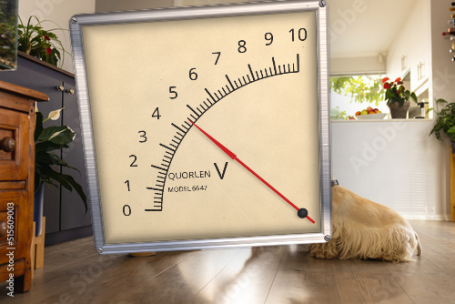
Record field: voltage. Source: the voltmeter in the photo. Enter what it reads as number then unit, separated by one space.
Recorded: 4.6 V
